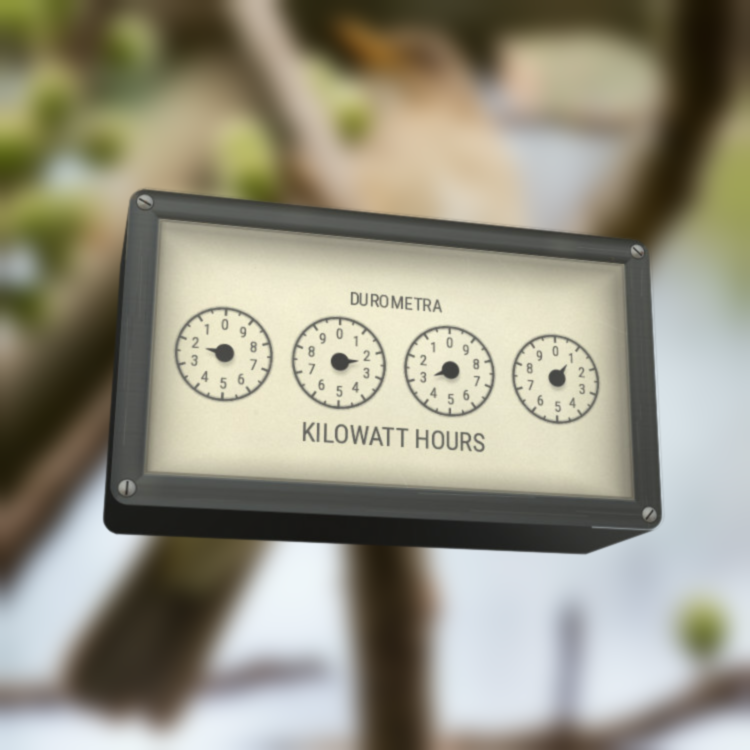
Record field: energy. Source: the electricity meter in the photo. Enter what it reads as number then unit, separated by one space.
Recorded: 2231 kWh
